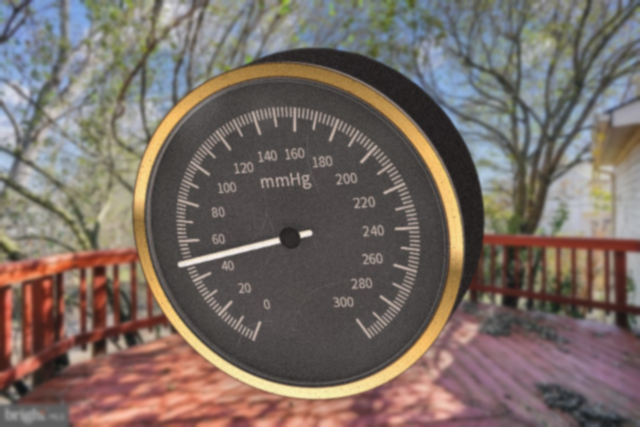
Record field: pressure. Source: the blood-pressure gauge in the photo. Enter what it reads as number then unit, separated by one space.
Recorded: 50 mmHg
